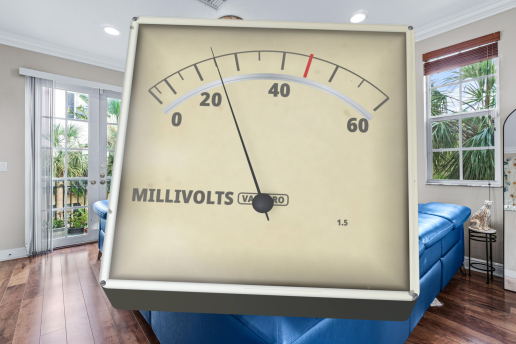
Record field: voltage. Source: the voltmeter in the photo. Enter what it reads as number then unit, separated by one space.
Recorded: 25 mV
